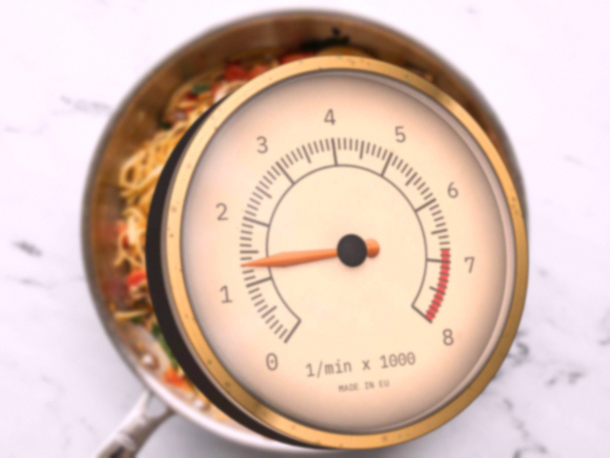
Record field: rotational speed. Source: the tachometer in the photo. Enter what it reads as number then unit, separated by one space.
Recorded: 1300 rpm
